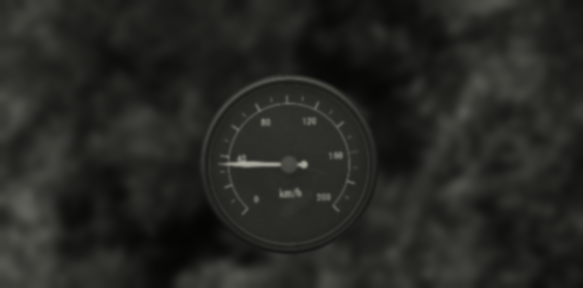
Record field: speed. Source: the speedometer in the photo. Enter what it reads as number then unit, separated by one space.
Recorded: 35 km/h
